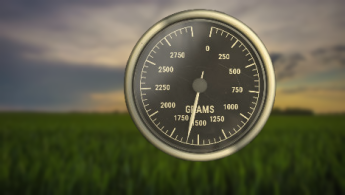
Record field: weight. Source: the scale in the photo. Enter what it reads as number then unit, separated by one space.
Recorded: 1600 g
